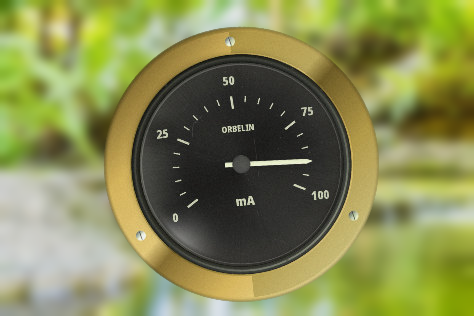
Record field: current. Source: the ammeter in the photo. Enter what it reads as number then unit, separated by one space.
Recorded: 90 mA
